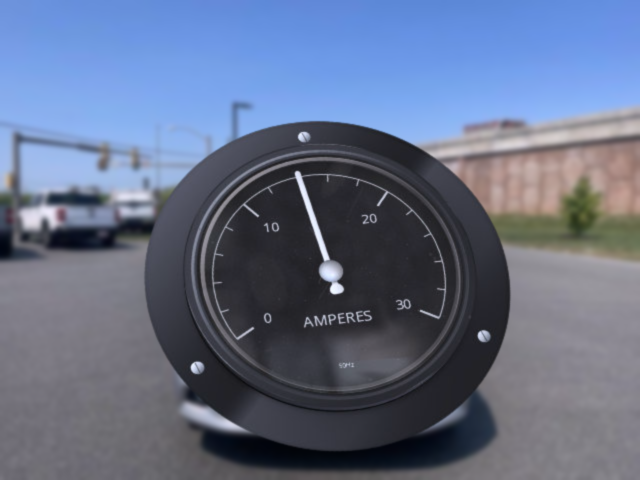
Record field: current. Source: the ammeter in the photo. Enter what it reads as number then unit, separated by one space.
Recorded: 14 A
